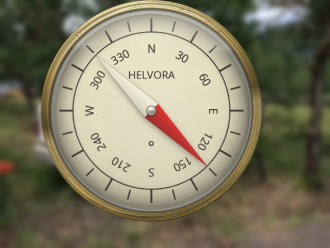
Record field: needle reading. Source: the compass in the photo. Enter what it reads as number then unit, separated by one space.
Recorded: 135 °
